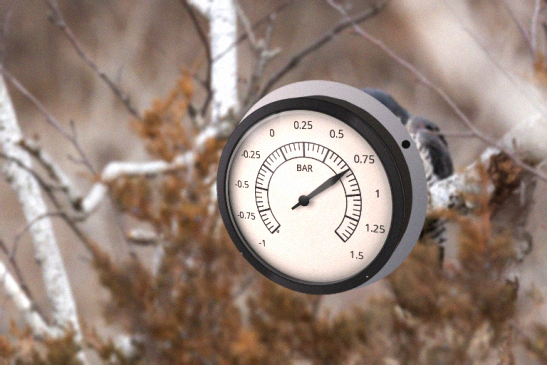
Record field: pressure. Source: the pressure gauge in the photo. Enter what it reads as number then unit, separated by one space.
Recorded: 0.75 bar
